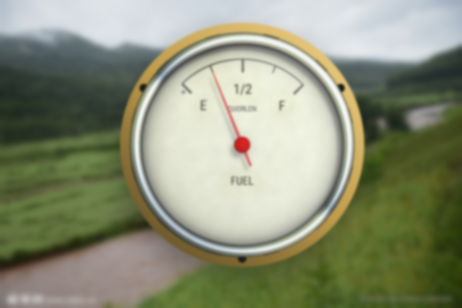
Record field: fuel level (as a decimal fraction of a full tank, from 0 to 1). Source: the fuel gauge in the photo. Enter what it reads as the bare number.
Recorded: 0.25
